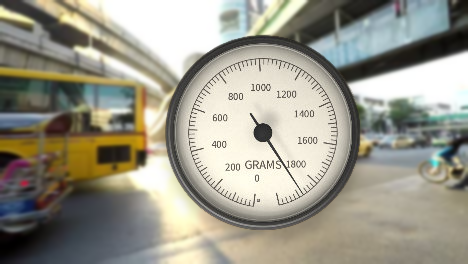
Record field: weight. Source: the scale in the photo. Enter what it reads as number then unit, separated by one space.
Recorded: 1880 g
